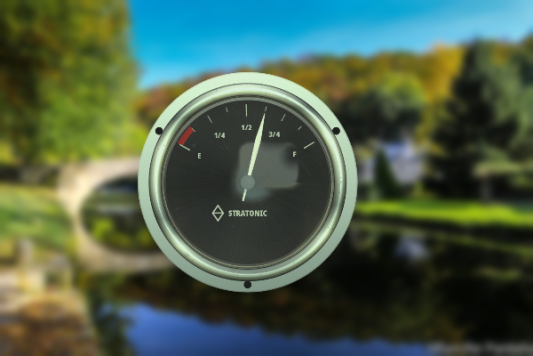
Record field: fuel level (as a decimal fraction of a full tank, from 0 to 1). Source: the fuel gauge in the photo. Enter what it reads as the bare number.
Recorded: 0.625
